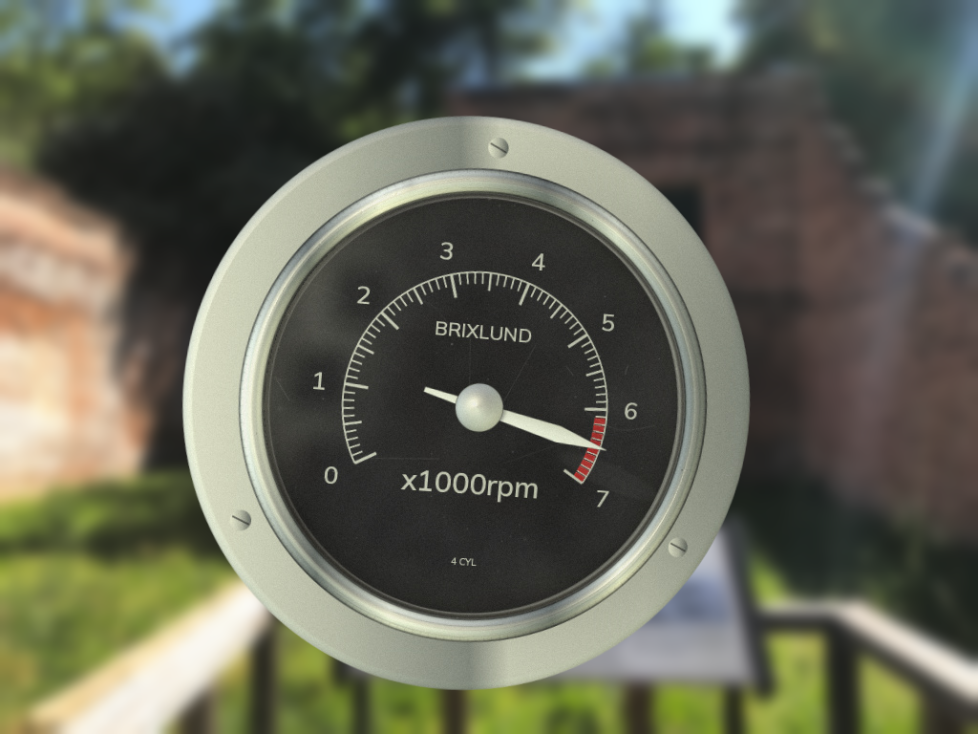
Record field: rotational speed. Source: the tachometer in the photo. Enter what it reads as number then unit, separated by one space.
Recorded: 6500 rpm
